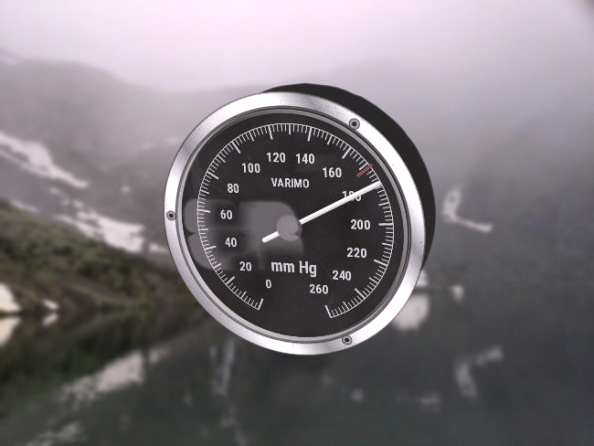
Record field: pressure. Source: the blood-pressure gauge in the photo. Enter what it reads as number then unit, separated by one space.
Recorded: 180 mmHg
